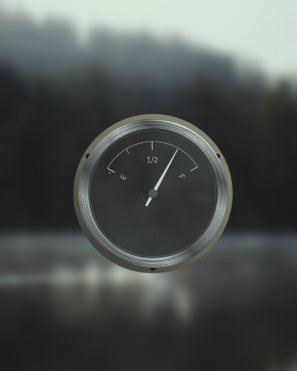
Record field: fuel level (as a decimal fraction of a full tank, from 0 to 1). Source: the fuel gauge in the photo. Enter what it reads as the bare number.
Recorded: 0.75
